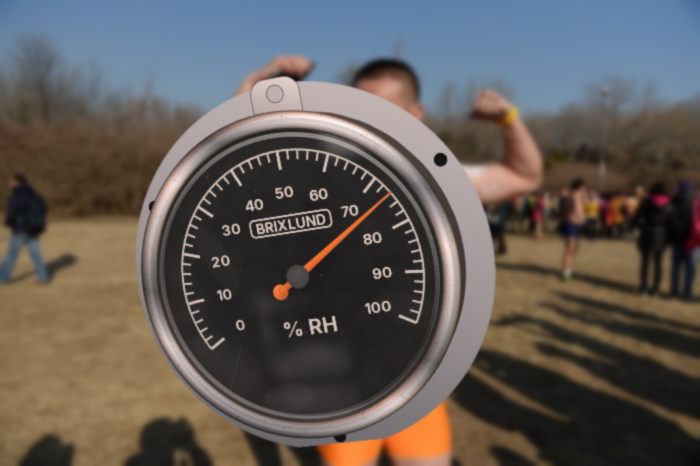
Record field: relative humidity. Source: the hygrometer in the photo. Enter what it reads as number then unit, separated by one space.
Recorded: 74 %
